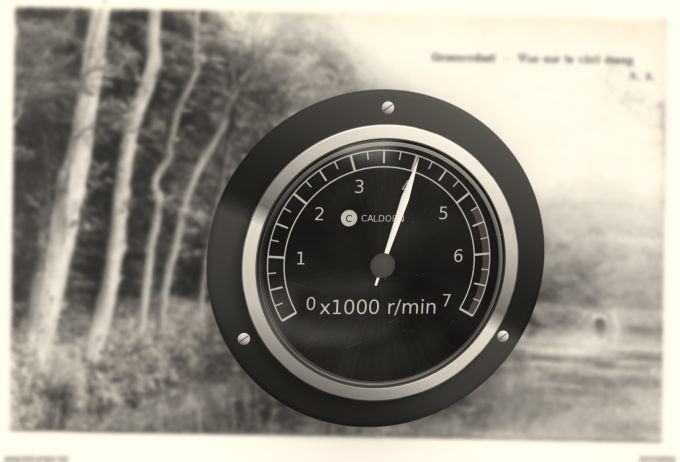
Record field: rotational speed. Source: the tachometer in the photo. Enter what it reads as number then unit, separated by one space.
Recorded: 4000 rpm
